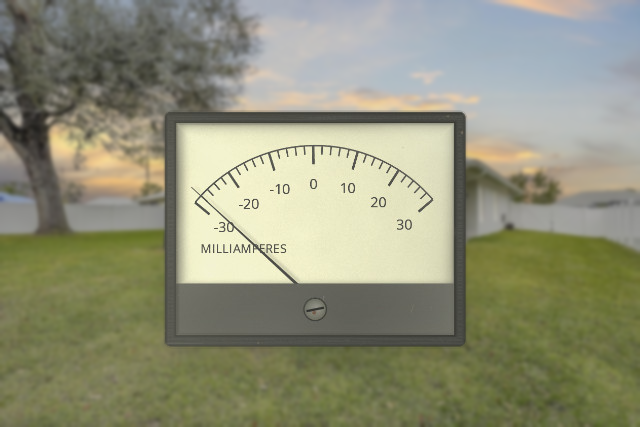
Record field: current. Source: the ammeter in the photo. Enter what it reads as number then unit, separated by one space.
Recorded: -28 mA
